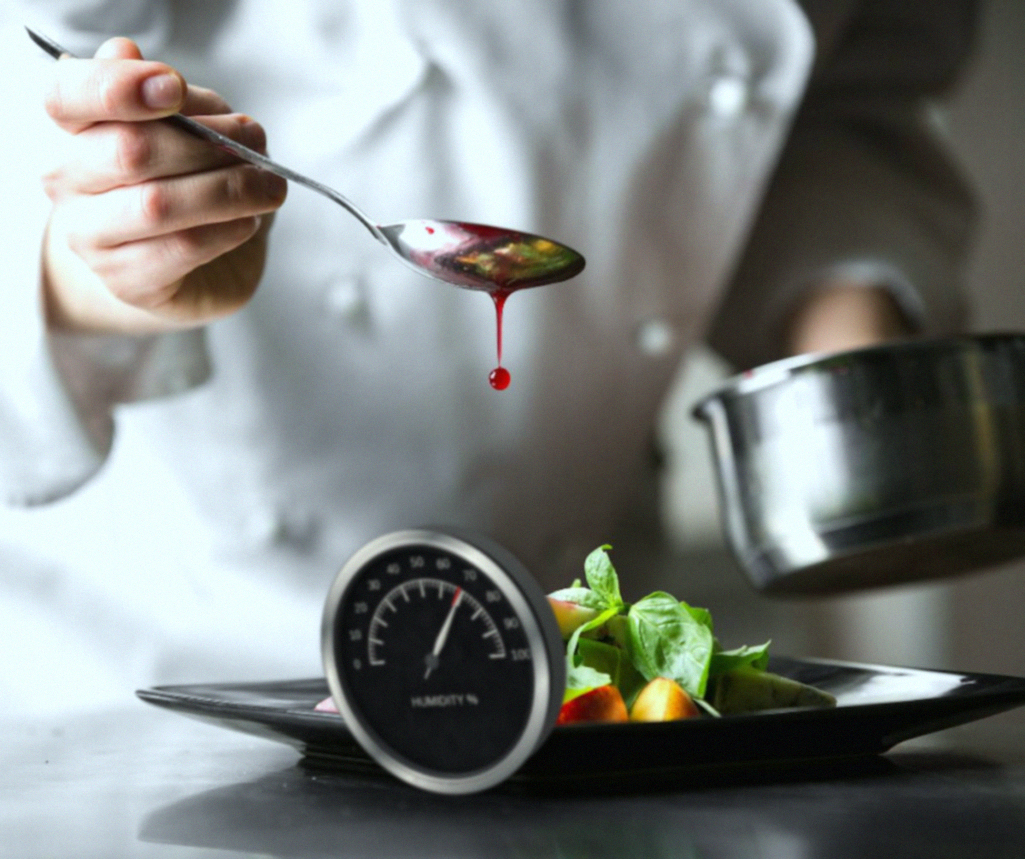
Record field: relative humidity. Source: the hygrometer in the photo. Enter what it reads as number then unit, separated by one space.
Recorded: 70 %
